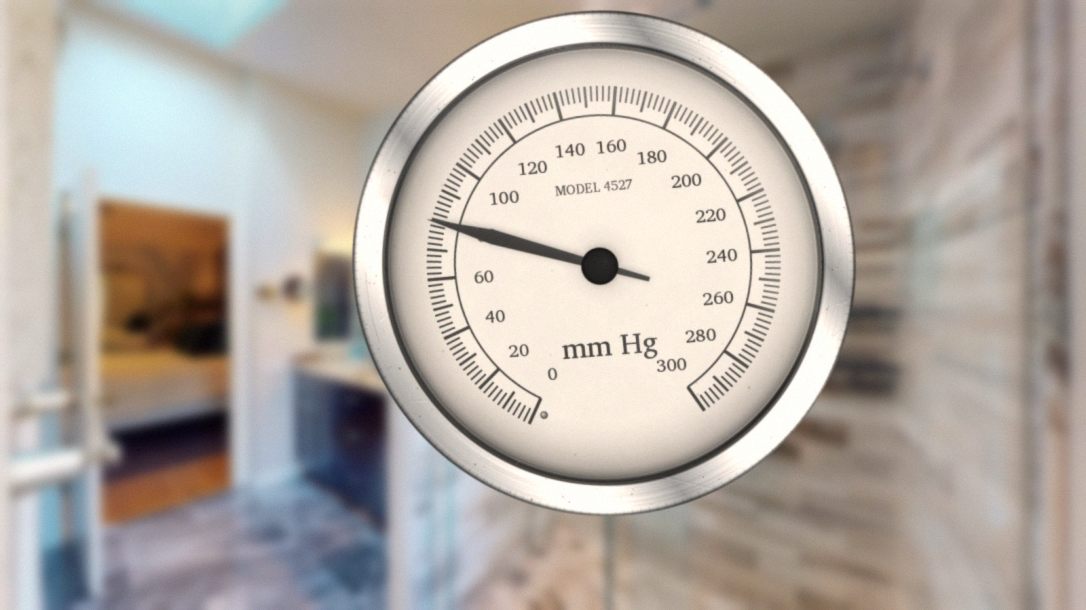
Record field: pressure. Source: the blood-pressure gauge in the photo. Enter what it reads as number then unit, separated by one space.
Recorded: 80 mmHg
